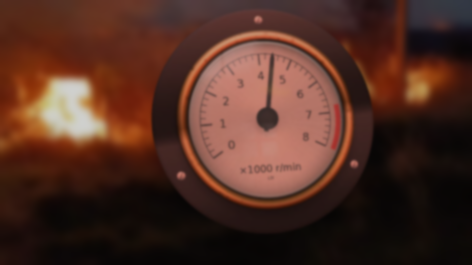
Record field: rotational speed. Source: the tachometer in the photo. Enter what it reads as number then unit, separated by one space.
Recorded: 4400 rpm
